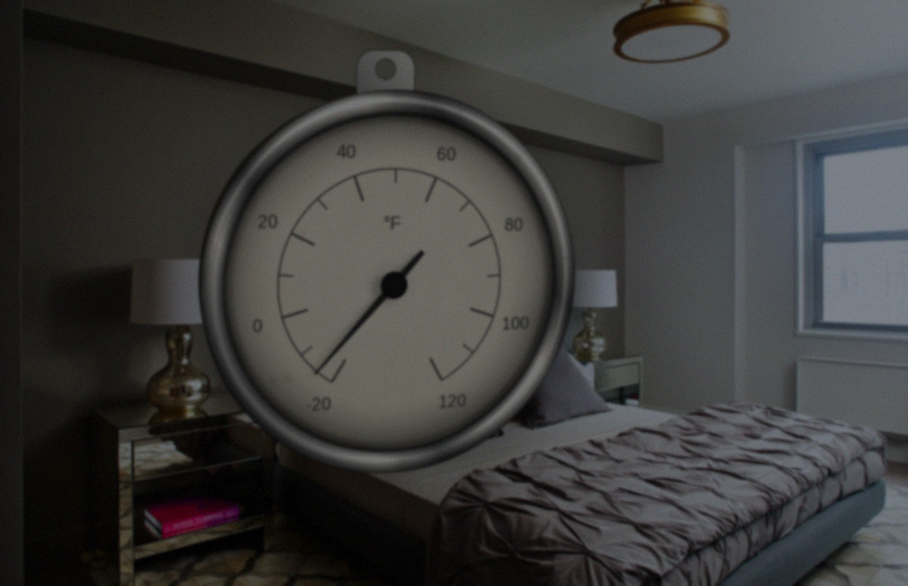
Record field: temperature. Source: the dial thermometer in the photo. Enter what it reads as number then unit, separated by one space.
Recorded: -15 °F
